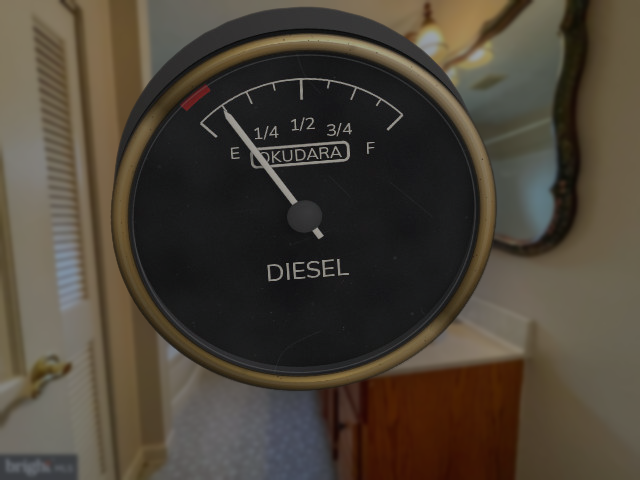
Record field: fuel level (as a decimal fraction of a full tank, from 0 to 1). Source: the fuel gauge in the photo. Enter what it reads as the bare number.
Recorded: 0.125
